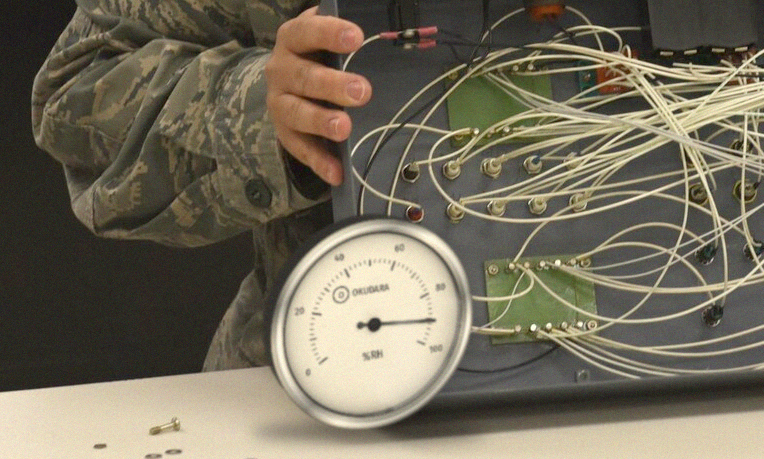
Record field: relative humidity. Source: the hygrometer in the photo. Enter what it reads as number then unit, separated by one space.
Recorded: 90 %
